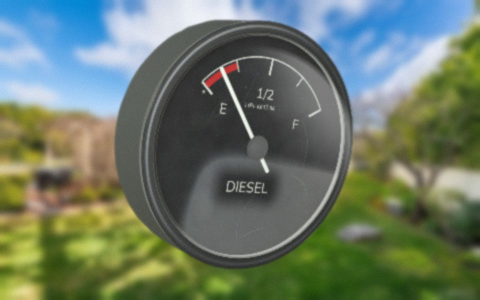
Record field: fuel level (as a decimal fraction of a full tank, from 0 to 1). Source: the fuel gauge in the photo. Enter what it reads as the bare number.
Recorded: 0.125
